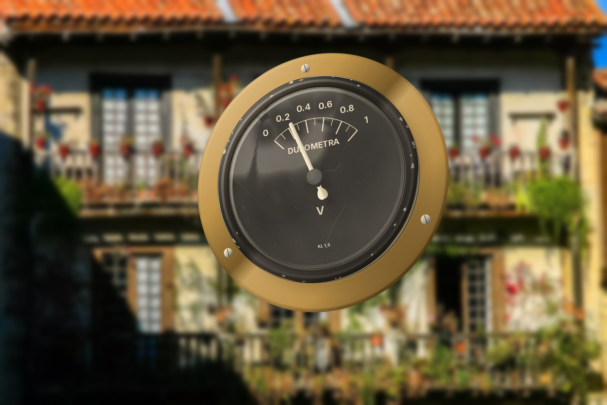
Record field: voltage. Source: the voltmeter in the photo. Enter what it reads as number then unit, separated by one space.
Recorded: 0.25 V
